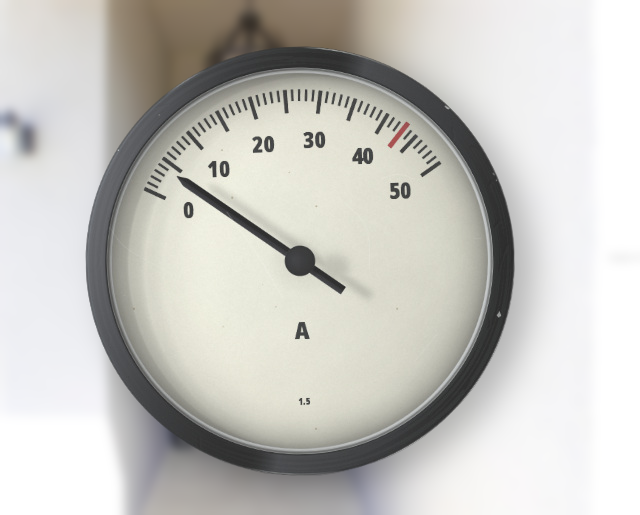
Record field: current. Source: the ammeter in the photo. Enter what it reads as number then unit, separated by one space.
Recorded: 4 A
